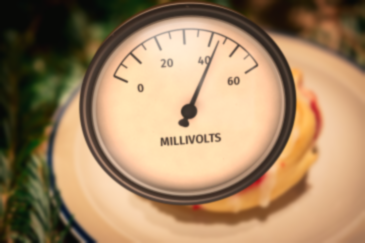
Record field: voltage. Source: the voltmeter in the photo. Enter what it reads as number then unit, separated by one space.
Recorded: 42.5 mV
